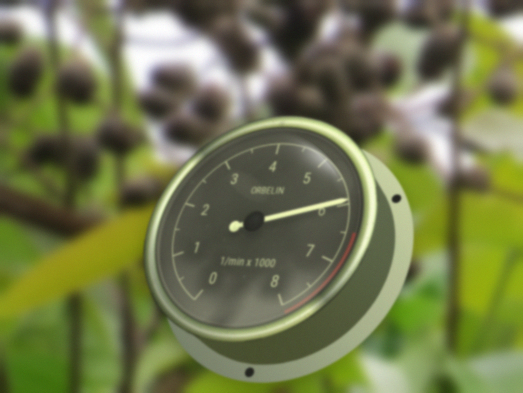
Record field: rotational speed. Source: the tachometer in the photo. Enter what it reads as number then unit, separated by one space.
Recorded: 6000 rpm
